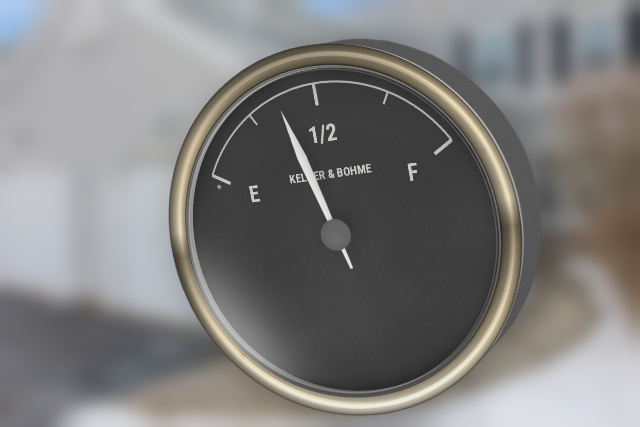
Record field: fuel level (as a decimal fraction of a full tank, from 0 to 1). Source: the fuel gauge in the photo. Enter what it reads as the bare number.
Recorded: 0.375
